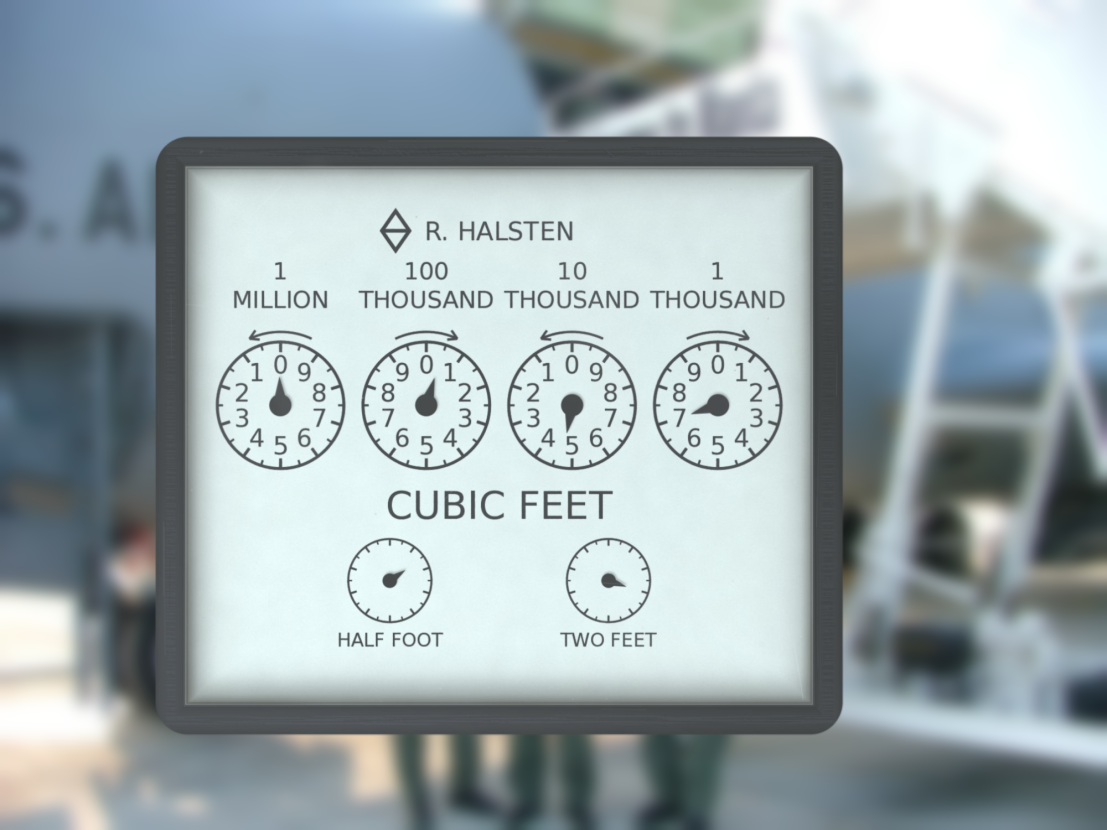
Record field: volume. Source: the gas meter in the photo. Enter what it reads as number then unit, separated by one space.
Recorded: 4700 ft³
